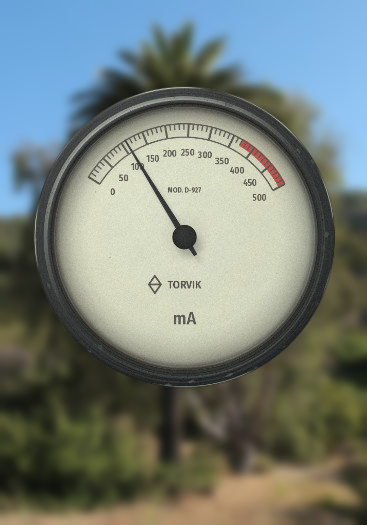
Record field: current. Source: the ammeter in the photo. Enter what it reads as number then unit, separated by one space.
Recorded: 110 mA
